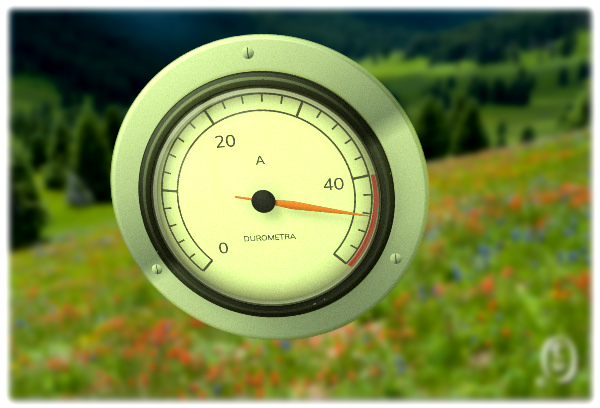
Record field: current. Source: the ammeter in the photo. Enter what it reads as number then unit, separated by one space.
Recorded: 44 A
